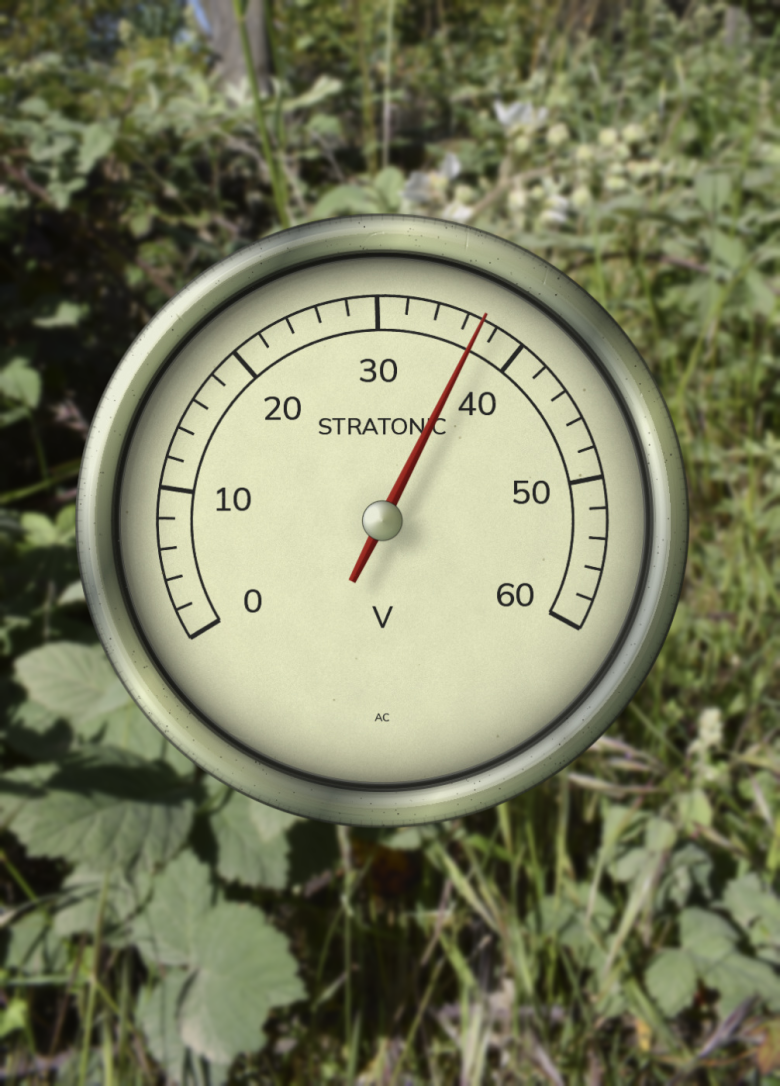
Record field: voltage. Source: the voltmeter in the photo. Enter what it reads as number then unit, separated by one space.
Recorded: 37 V
